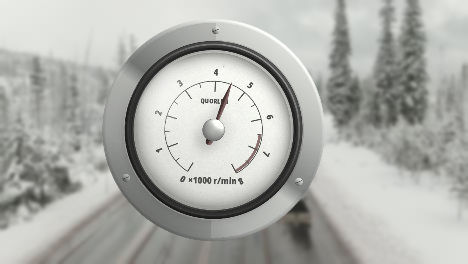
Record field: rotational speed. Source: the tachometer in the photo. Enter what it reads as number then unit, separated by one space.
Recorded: 4500 rpm
